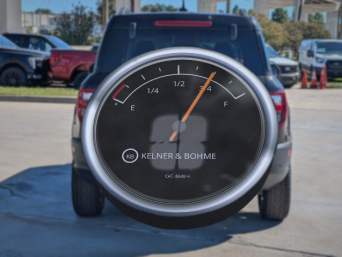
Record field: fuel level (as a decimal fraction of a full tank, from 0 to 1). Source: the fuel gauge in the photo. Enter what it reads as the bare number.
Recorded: 0.75
